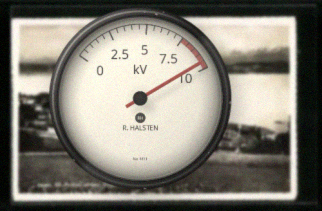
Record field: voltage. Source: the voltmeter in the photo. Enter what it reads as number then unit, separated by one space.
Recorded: 9.5 kV
